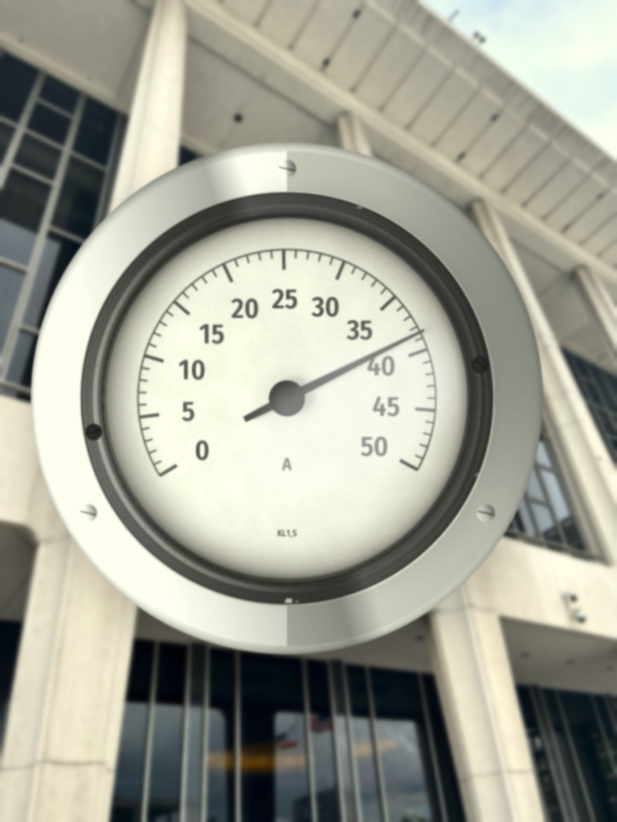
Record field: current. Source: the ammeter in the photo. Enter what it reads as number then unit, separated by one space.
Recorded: 38.5 A
